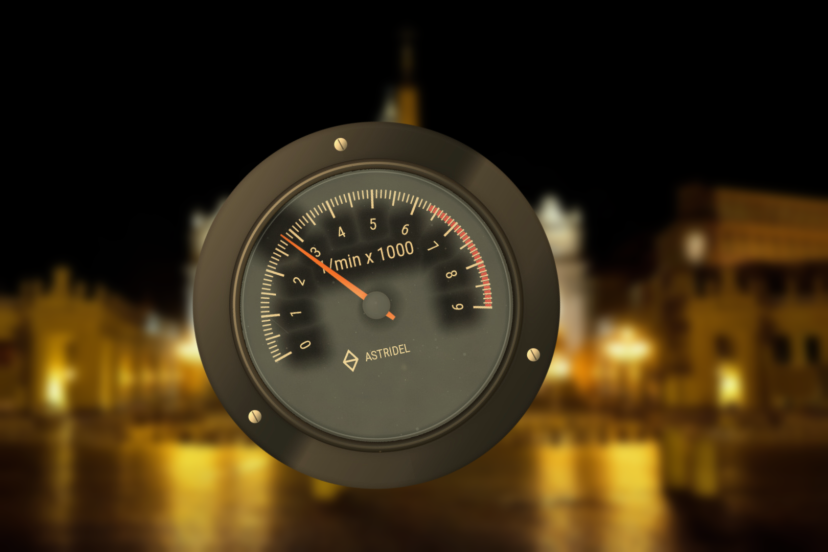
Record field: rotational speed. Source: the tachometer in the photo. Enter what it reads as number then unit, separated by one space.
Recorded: 2800 rpm
